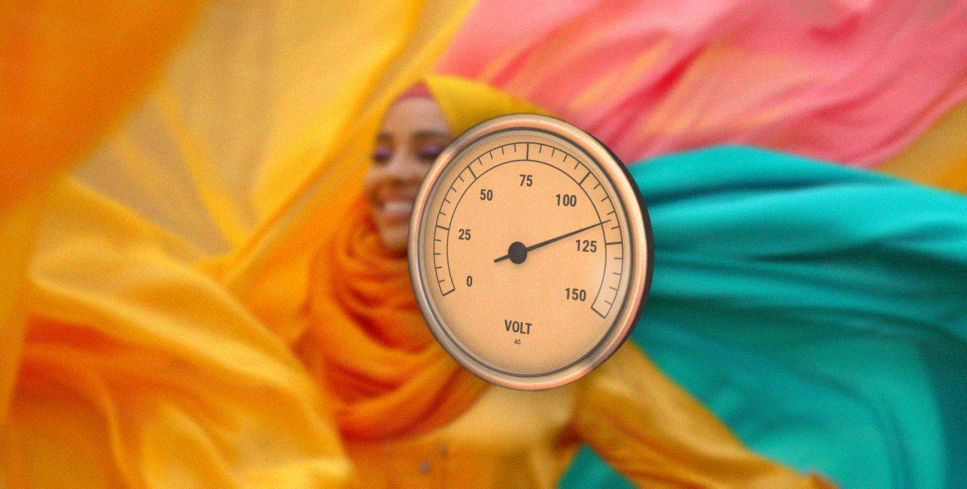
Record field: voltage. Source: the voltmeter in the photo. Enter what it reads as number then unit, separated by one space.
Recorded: 117.5 V
